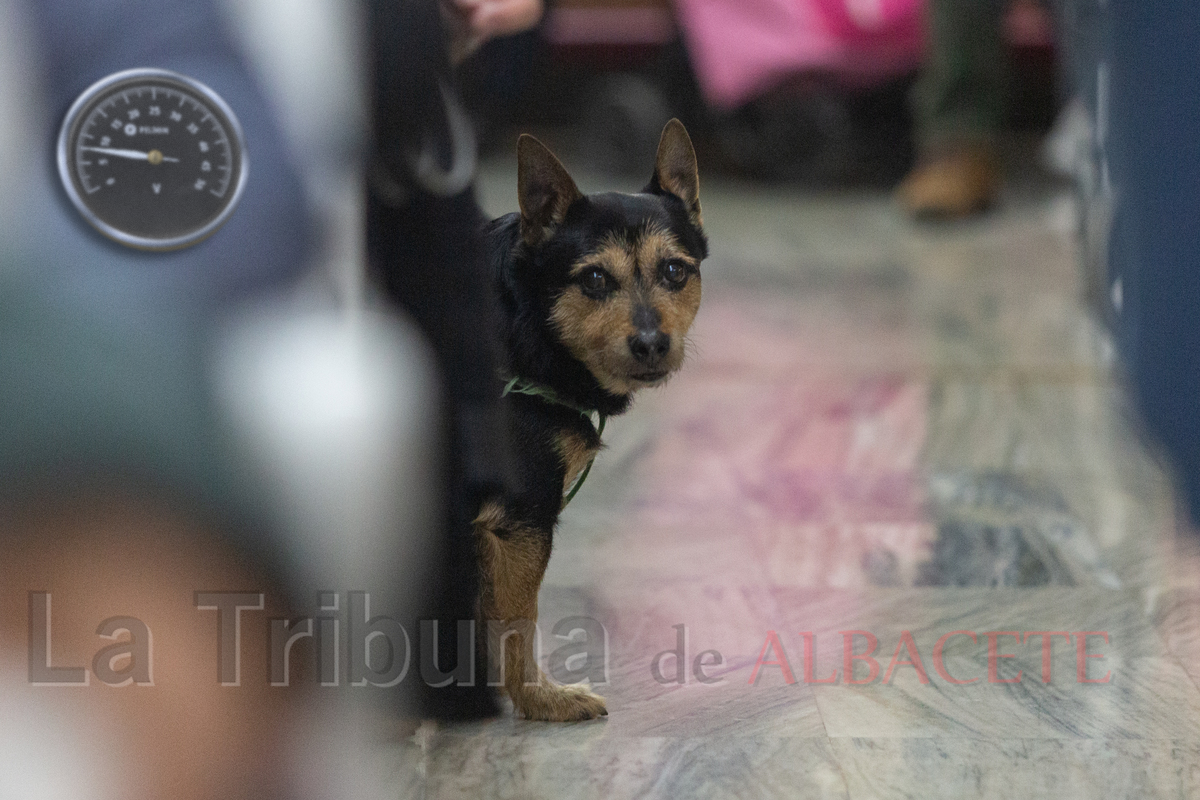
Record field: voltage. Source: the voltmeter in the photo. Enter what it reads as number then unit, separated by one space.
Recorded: 7.5 V
